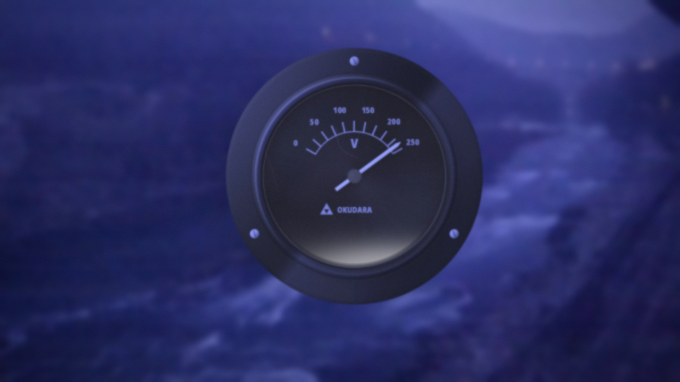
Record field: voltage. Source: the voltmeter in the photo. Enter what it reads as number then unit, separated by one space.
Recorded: 237.5 V
